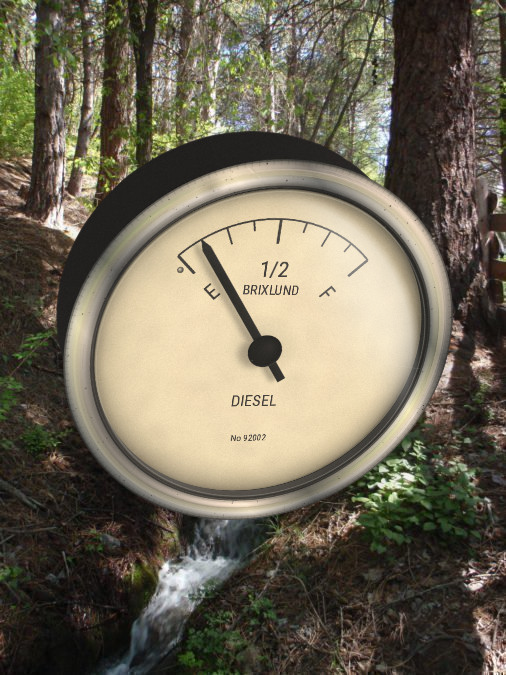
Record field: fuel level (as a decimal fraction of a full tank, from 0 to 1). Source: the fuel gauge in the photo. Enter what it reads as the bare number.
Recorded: 0.125
